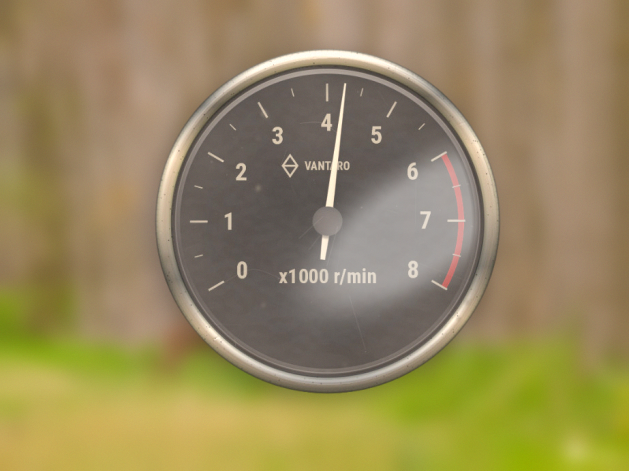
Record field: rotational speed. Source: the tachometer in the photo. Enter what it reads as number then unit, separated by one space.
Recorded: 4250 rpm
